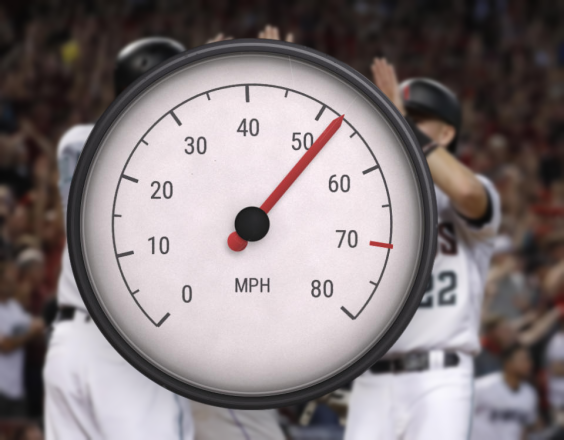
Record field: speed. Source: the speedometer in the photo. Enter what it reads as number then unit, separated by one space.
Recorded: 52.5 mph
